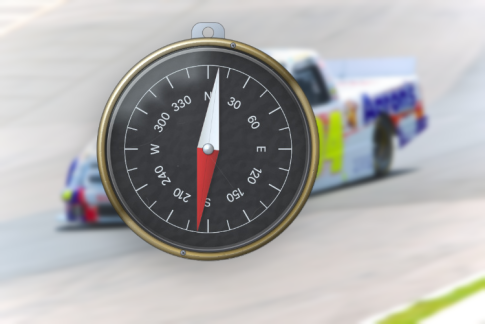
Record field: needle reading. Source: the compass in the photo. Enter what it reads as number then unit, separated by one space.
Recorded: 187.5 °
